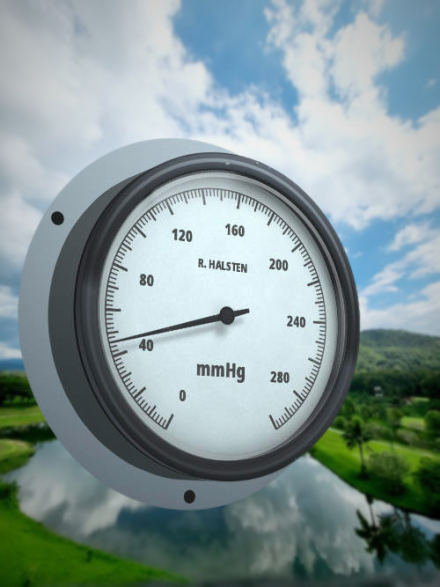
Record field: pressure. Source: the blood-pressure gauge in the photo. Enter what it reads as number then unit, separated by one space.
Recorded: 46 mmHg
